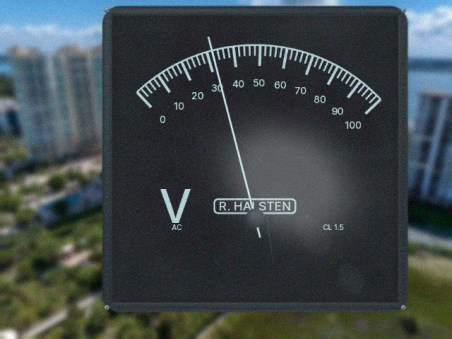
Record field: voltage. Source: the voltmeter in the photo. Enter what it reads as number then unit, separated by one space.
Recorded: 32 V
